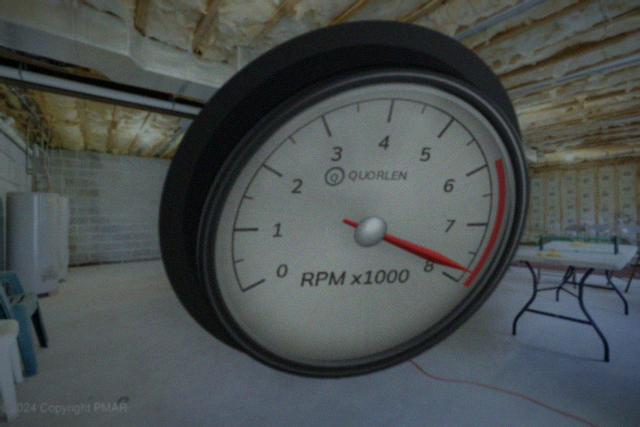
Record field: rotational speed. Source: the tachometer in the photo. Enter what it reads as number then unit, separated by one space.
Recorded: 7750 rpm
